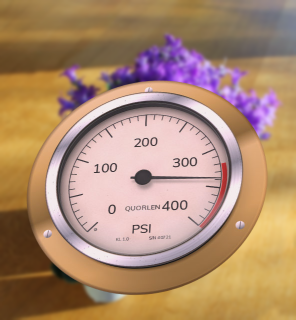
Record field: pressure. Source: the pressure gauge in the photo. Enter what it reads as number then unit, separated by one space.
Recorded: 340 psi
